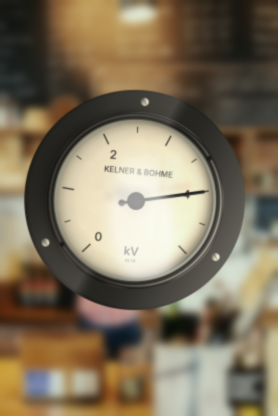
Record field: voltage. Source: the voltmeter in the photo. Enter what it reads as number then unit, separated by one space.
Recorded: 4 kV
